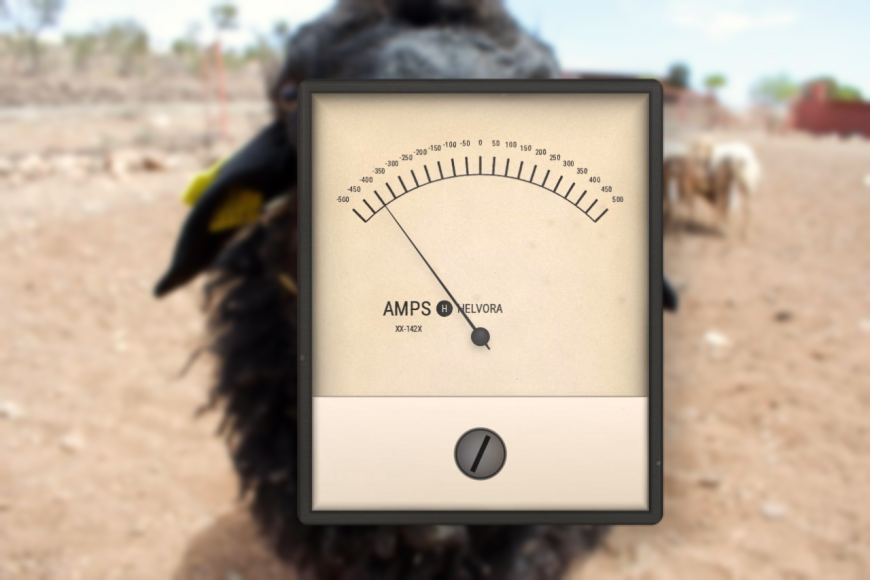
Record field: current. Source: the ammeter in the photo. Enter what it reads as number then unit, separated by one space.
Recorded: -400 A
